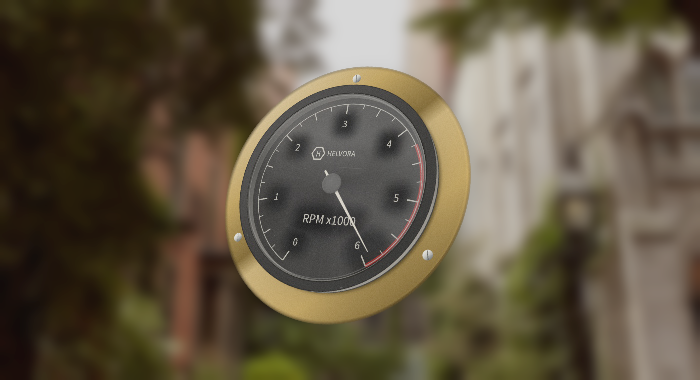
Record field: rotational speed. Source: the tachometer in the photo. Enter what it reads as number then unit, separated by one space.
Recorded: 5875 rpm
